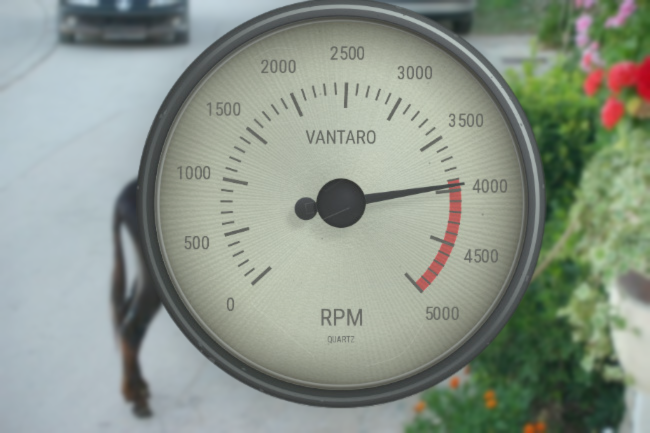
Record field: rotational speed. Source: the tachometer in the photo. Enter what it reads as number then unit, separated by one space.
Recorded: 3950 rpm
